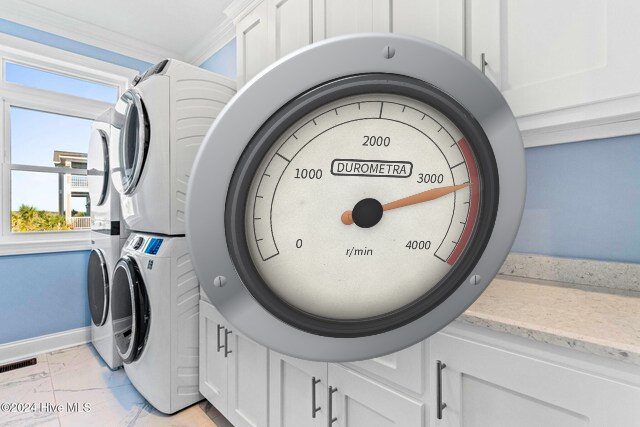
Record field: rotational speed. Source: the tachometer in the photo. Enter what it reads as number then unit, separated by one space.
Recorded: 3200 rpm
